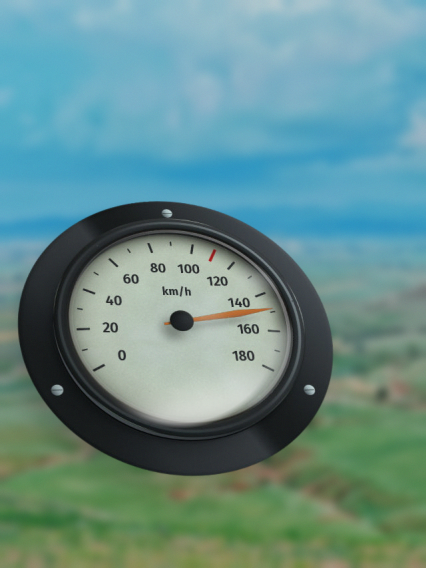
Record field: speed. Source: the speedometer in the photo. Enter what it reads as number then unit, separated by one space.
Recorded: 150 km/h
